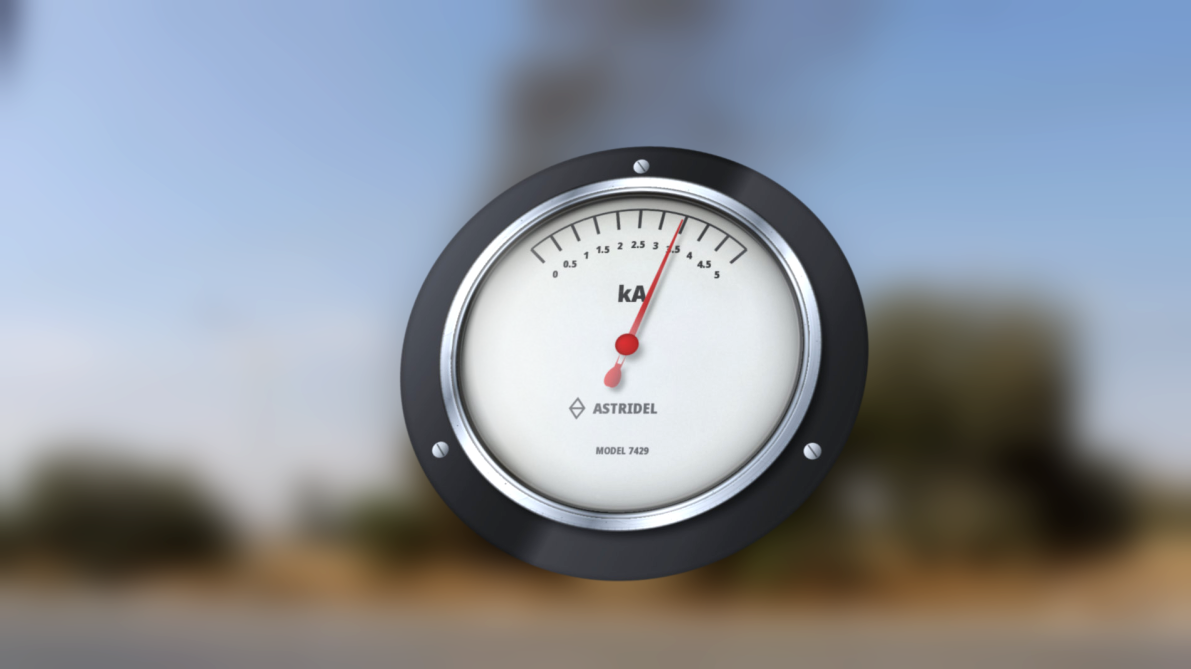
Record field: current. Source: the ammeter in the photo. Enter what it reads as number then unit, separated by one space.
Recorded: 3.5 kA
